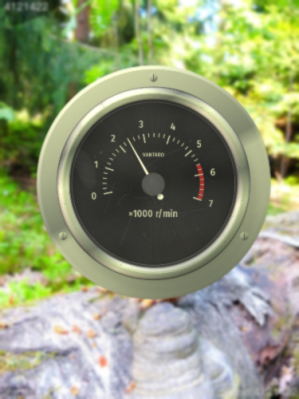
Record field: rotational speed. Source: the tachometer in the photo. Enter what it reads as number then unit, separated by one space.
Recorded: 2400 rpm
